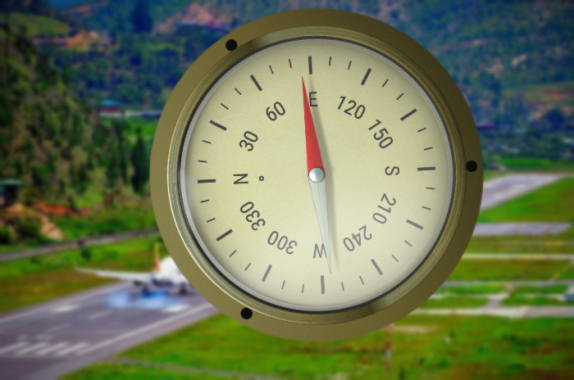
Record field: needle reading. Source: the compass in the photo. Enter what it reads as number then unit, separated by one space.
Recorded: 85 °
